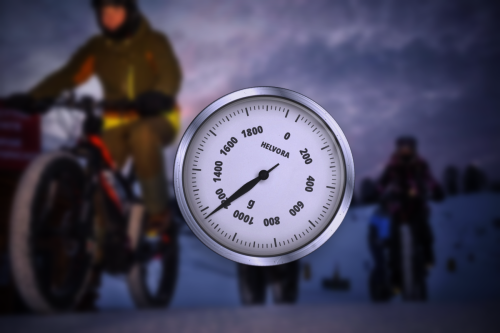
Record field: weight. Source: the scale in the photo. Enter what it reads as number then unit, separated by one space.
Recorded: 1160 g
